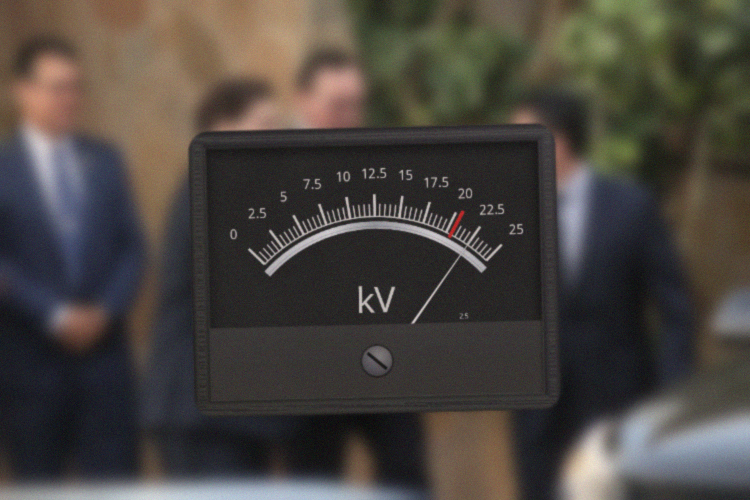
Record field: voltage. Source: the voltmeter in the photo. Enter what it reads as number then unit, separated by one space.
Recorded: 22.5 kV
